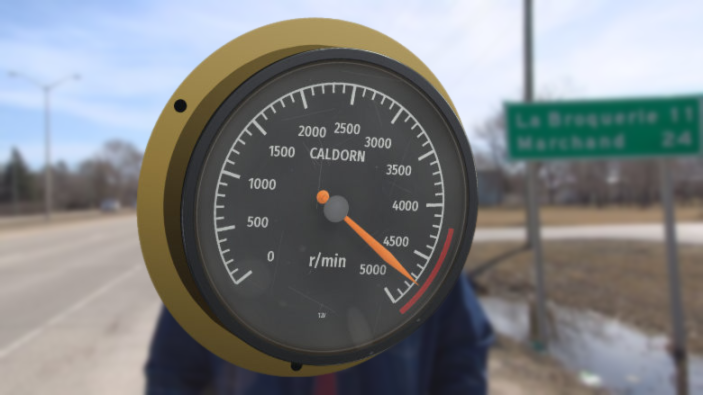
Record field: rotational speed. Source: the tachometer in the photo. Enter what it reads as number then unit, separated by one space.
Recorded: 4750 rpm
